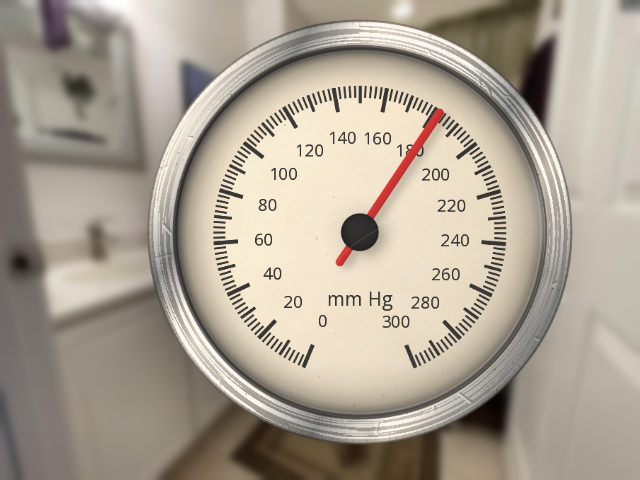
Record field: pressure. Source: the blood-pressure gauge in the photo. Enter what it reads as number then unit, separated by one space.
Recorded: 182 mmHg
